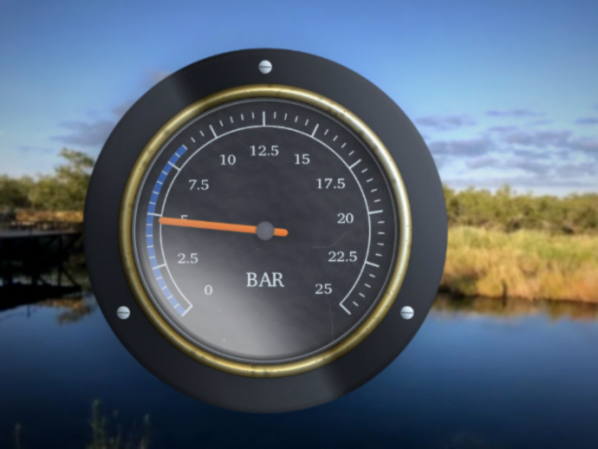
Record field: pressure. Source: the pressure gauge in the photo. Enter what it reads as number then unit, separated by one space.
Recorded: 4.75 bar
